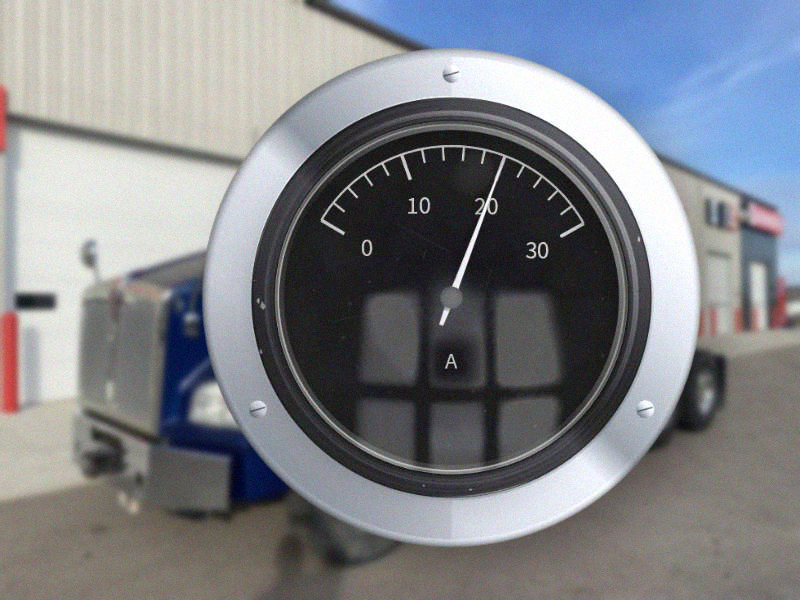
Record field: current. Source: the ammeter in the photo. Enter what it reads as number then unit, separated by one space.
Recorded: 20 A
